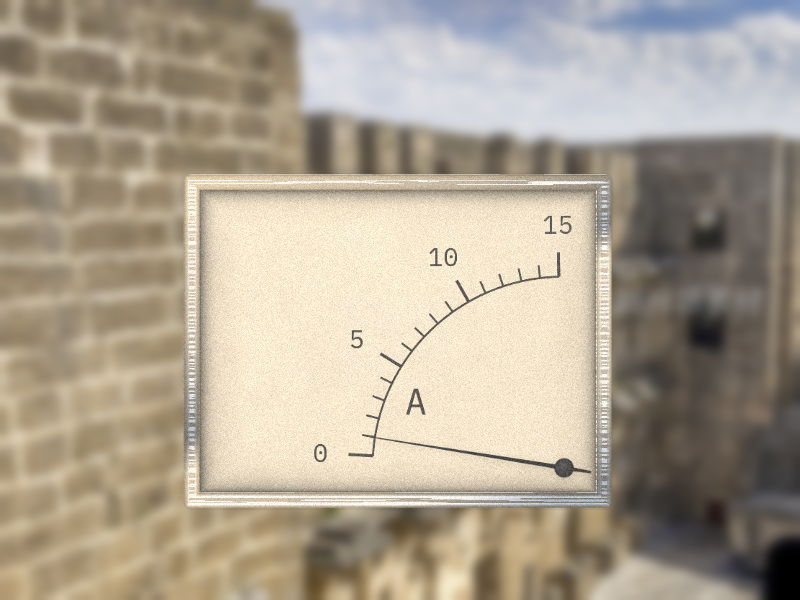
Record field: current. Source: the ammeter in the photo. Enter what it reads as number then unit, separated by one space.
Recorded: 1 A
